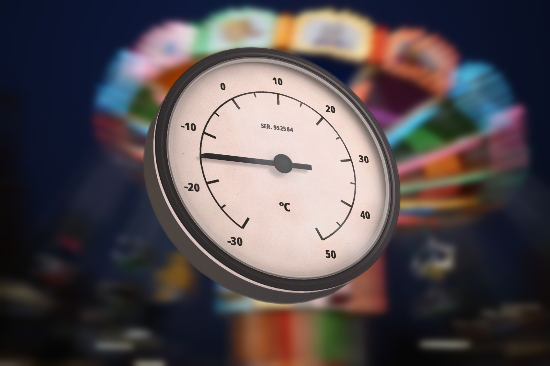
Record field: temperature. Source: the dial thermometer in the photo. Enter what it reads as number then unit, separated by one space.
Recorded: -15 °C
